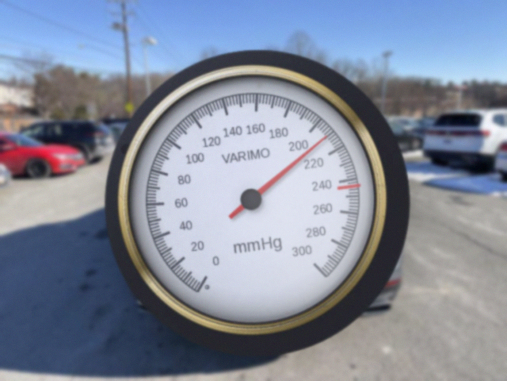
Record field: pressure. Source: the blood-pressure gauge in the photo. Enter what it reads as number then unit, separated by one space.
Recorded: 210 mmHg
